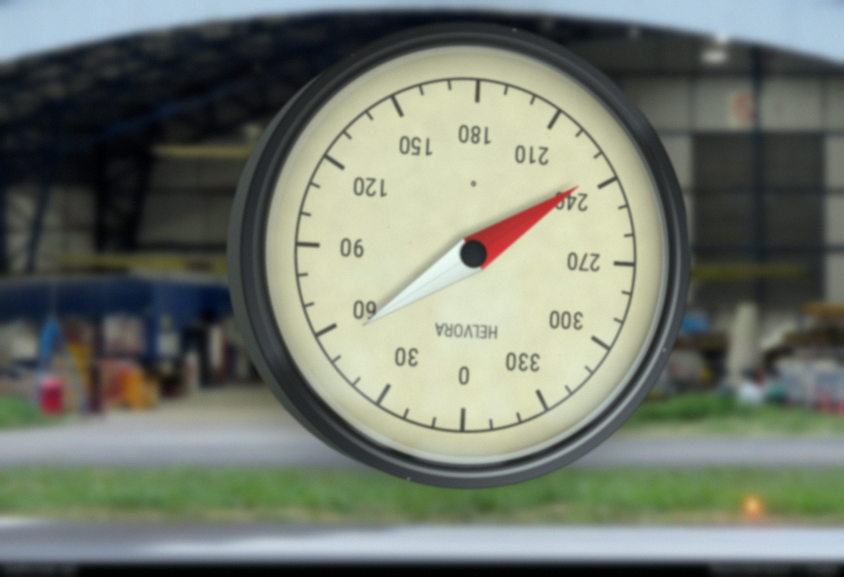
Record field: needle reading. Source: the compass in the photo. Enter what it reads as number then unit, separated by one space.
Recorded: 235 °
